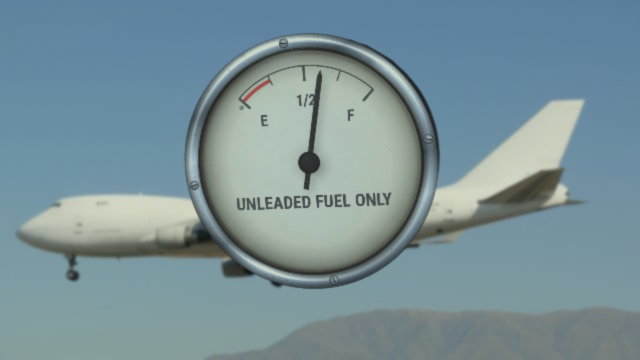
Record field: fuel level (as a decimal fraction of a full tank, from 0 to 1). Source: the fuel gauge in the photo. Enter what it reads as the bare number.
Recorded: 0.625
